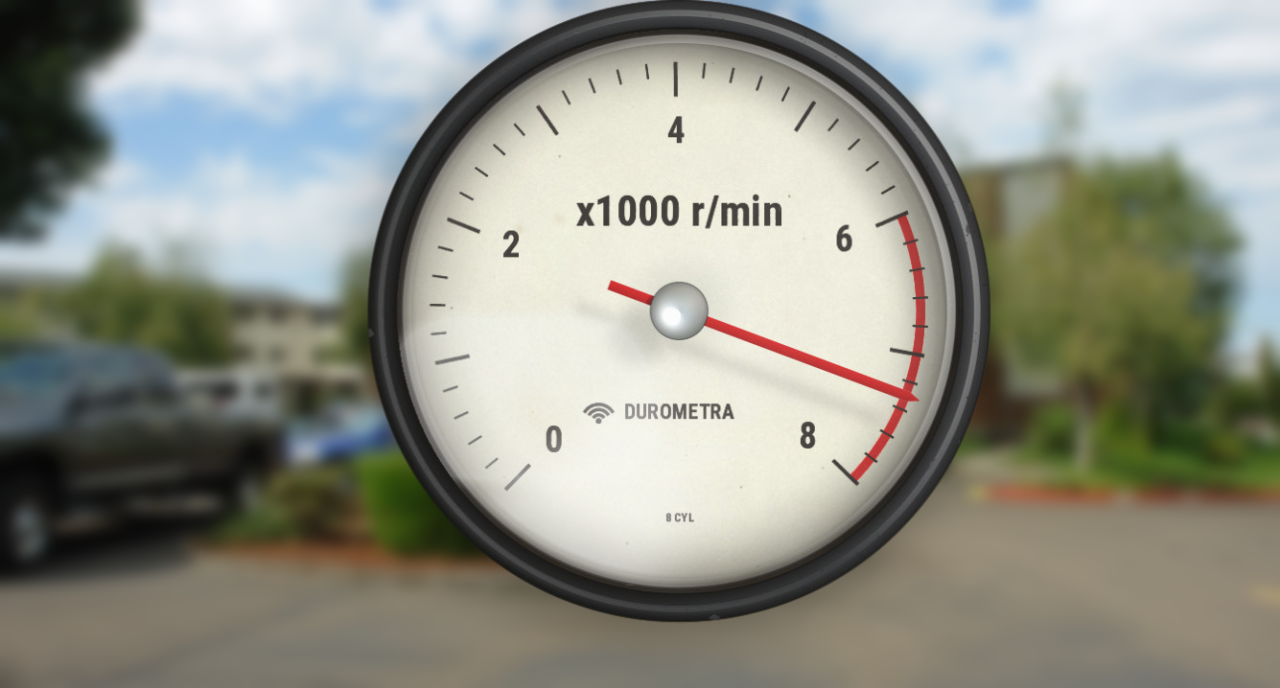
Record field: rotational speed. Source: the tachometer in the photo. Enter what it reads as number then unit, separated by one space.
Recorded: 7300 rpm
